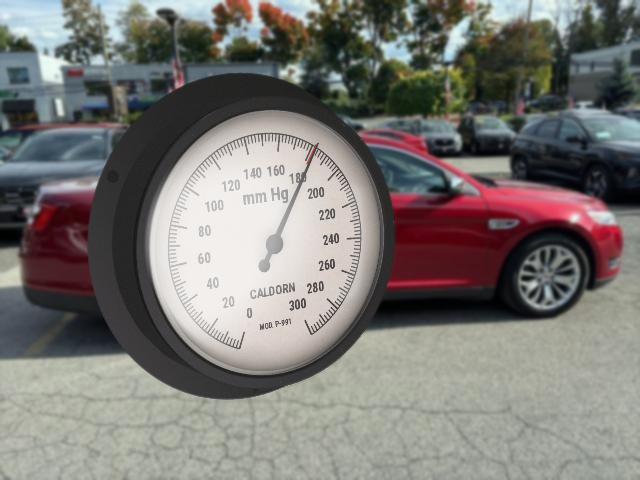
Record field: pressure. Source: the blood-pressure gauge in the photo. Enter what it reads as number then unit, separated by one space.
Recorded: 180 mmHg
